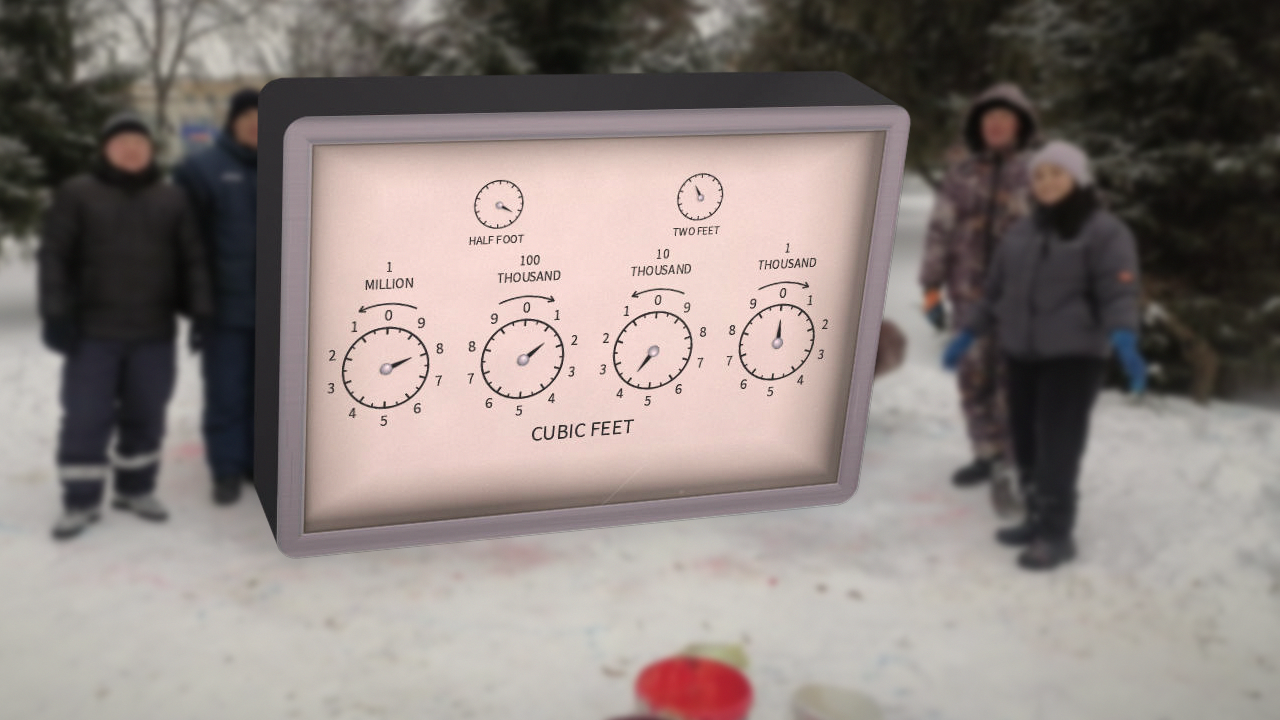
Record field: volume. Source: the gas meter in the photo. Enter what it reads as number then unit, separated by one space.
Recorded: 814000 ft³
